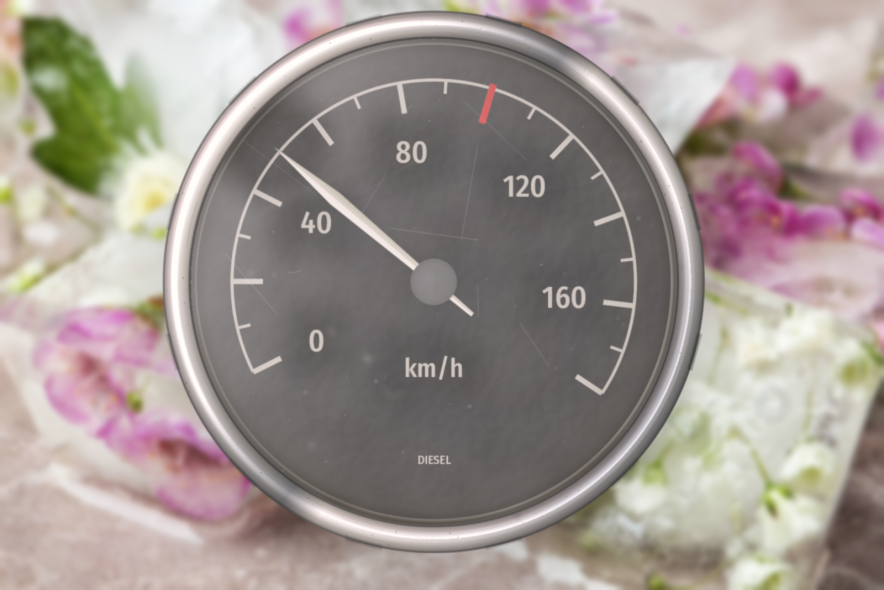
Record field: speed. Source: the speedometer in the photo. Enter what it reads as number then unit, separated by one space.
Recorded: 50 km/h
